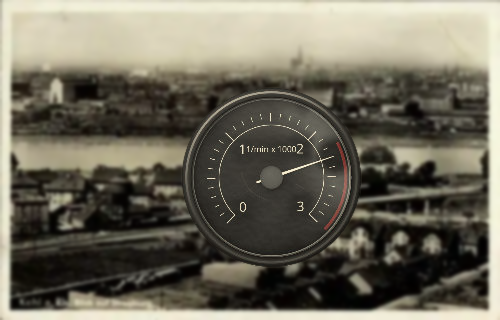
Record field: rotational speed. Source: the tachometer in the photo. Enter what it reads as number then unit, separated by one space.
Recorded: 2300 rpm
